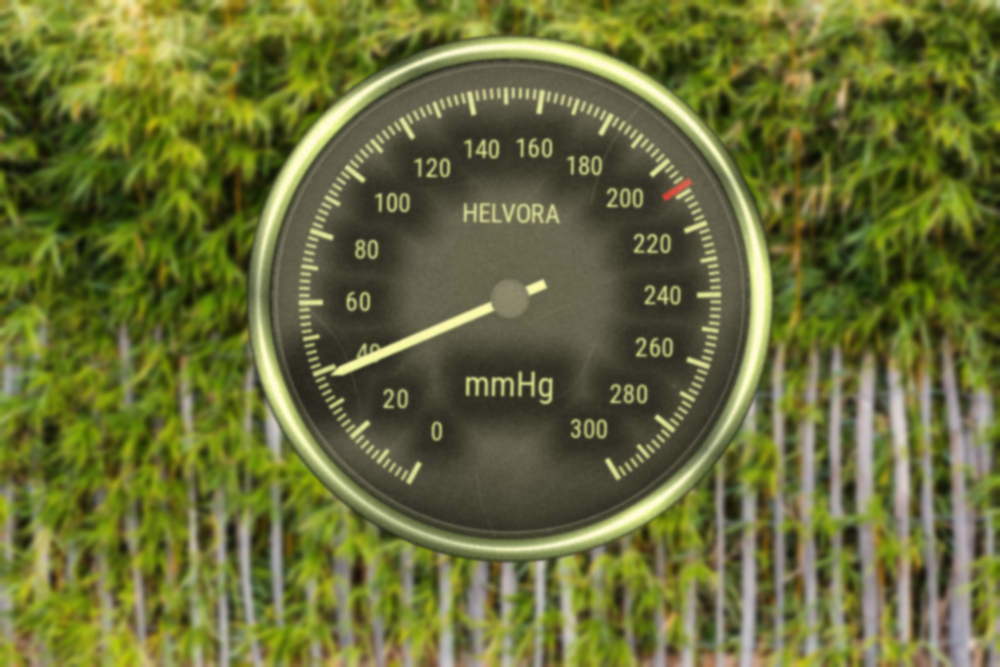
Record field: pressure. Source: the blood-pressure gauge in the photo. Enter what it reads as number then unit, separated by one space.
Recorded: 38 mmHg
